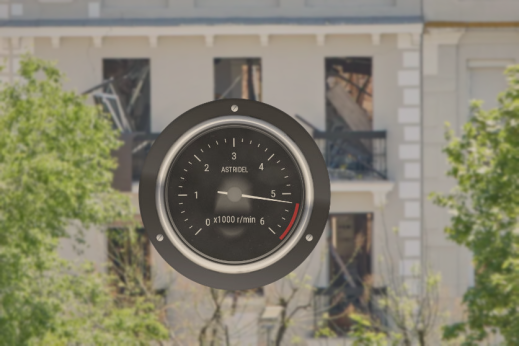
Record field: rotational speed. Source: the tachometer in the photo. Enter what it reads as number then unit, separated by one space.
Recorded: 5200 rpm
